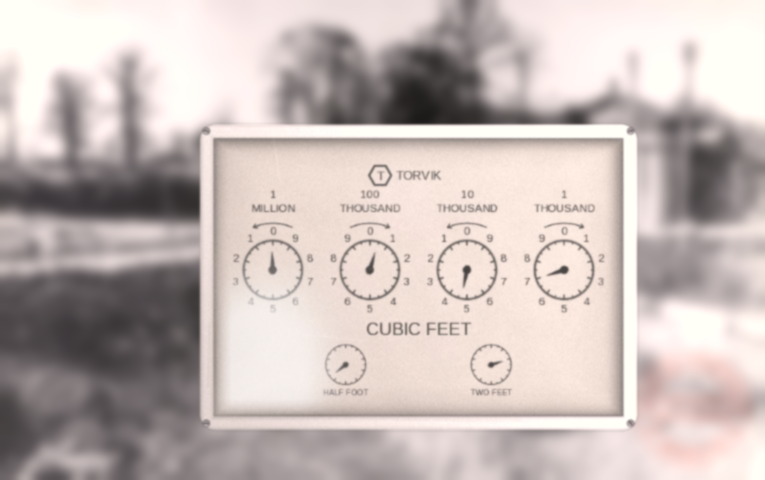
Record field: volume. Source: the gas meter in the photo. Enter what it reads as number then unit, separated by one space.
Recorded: 4700 ft³
